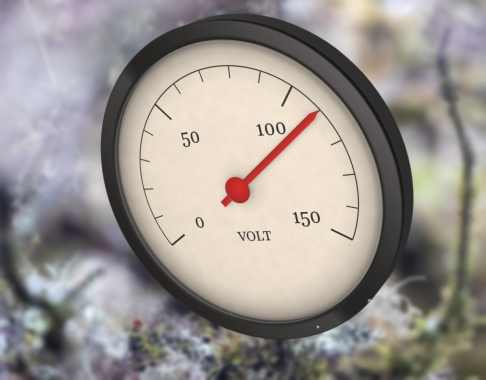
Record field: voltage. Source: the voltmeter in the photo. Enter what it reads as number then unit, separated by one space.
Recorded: 110 V
